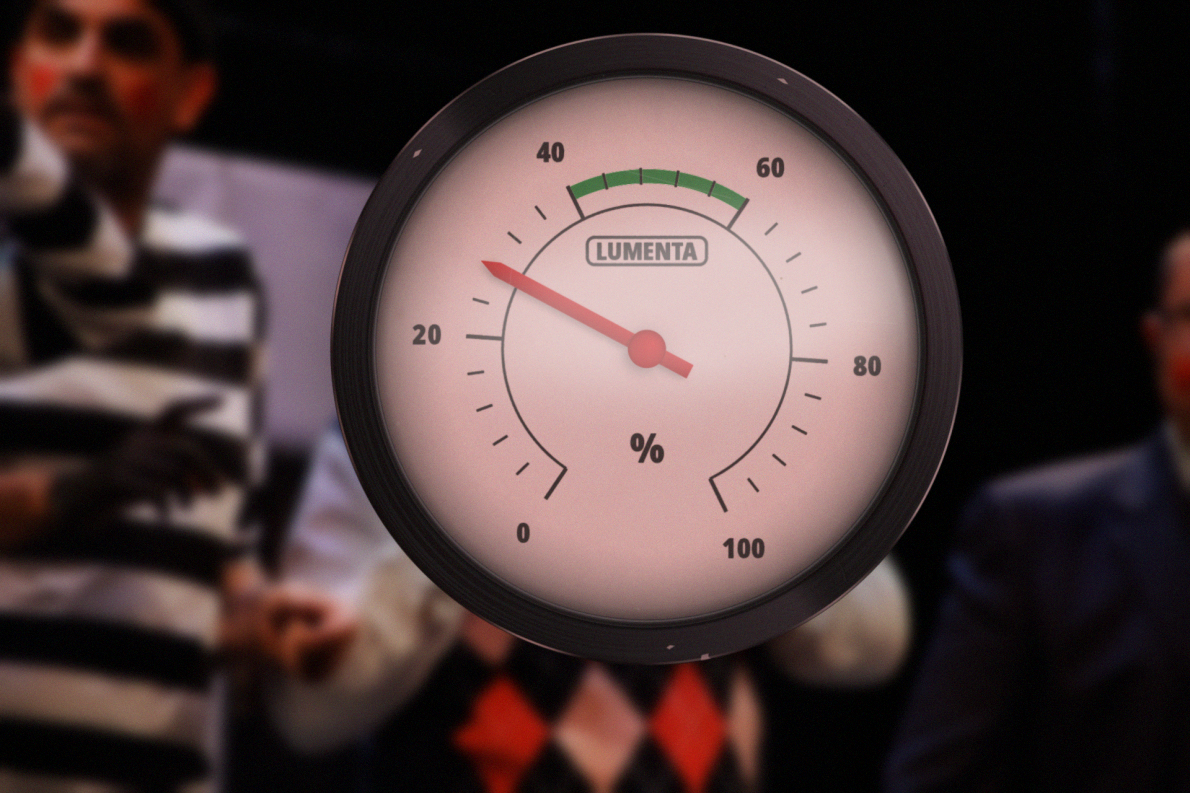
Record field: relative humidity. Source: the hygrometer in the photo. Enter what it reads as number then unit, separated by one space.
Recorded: 28 %
